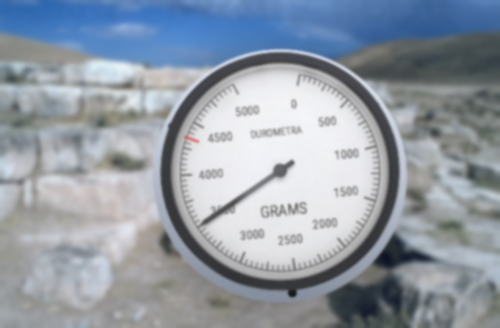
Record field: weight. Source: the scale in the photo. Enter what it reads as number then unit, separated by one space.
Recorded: 3500 g
